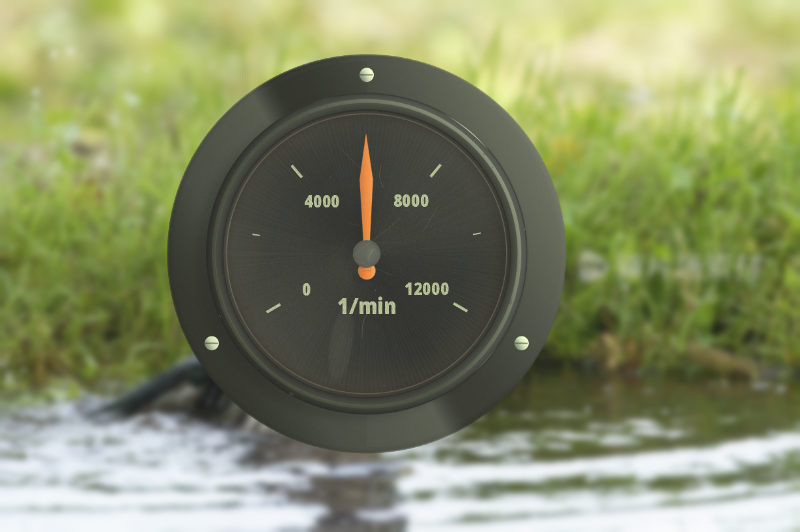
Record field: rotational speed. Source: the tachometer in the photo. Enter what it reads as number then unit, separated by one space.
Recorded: 6000 rpm
